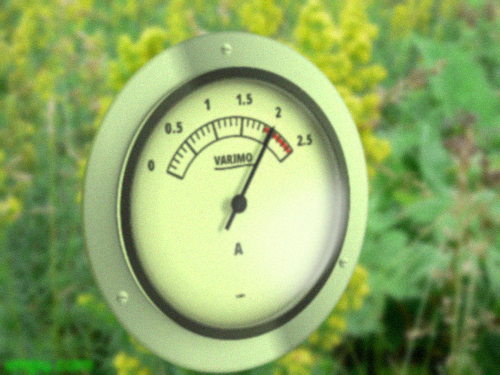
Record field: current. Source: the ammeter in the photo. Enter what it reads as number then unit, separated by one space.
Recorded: 2 A
